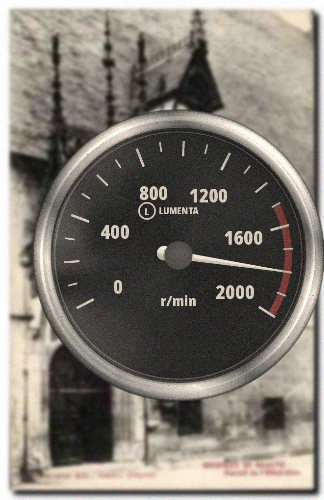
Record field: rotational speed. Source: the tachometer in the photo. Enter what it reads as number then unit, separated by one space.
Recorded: 1800 rpm
